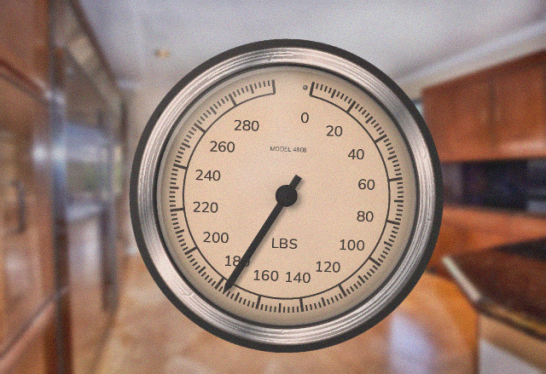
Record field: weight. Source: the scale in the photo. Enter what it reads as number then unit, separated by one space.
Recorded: 176 lb
